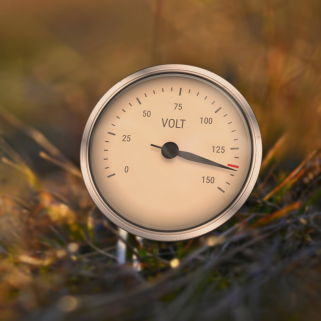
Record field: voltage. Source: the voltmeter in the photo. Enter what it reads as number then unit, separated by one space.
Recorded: 137.5 V
